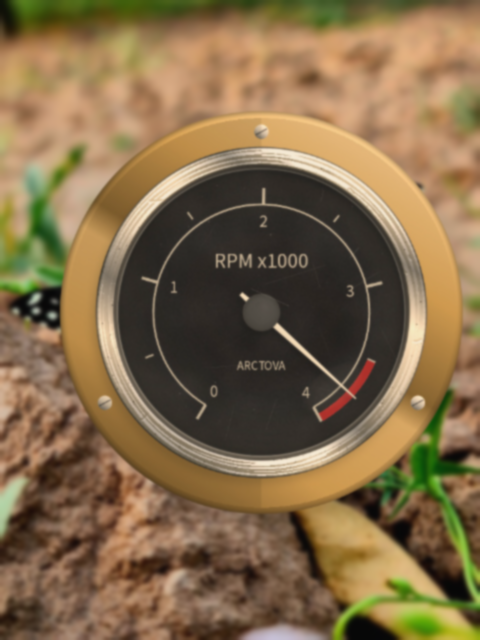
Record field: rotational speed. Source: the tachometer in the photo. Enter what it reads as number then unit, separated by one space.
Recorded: 3750 rpm
